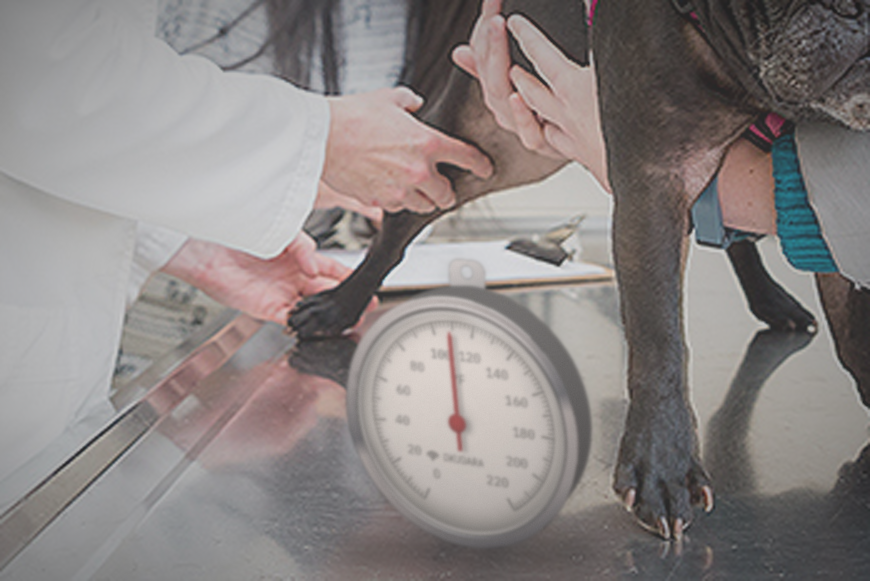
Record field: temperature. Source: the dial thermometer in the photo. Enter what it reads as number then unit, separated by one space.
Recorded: 110 °F
